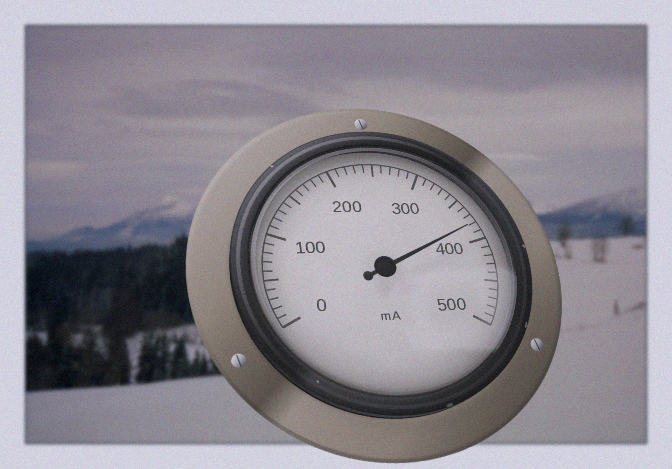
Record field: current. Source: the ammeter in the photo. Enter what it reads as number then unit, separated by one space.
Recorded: 380 mA
